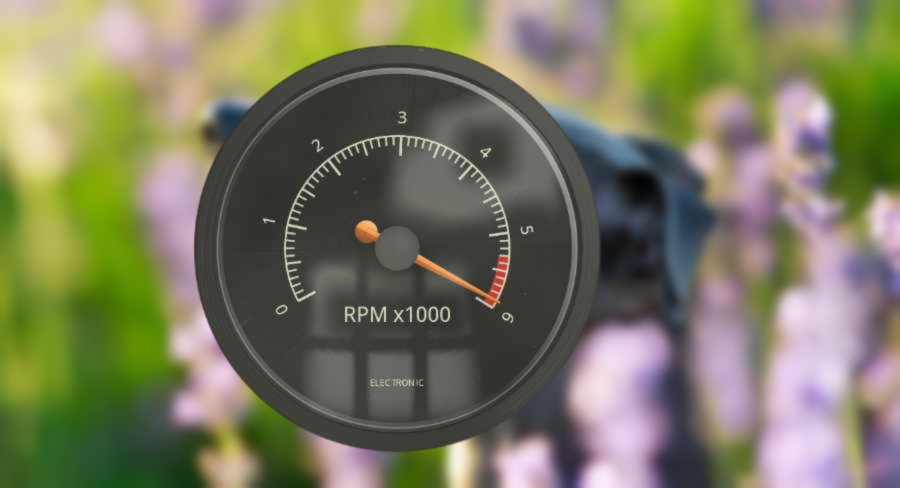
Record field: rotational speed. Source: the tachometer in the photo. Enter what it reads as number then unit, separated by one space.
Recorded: 5900 rpm
